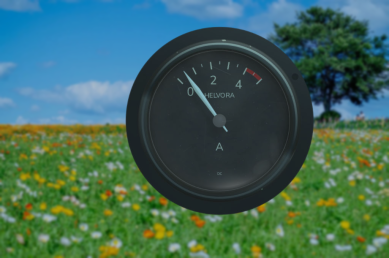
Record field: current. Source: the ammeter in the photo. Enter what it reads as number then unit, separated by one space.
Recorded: 0.5 A
